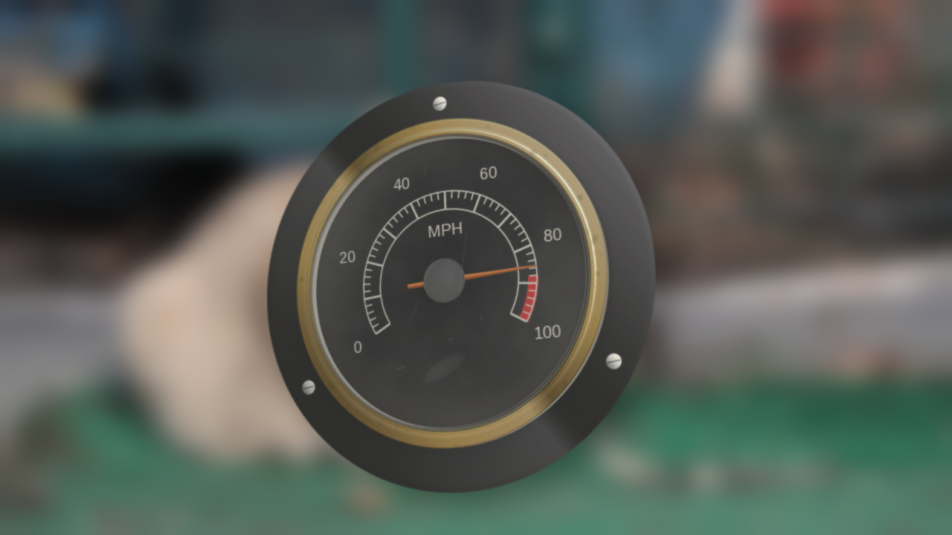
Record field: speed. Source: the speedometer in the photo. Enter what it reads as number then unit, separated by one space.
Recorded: 86 mph
